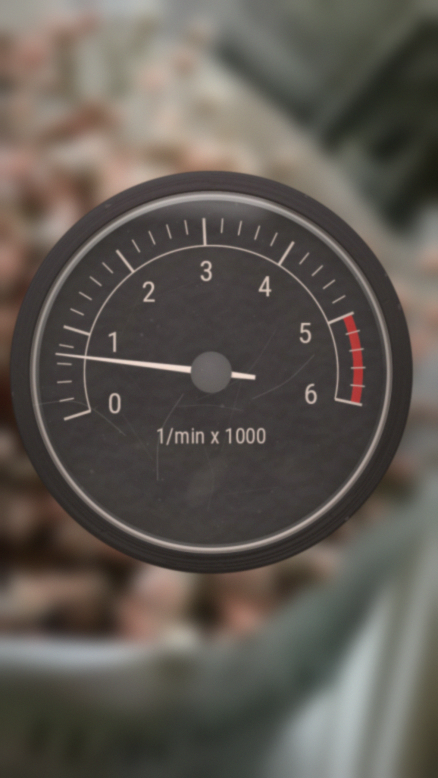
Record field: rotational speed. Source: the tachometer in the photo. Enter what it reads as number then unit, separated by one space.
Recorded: 700 rpm
